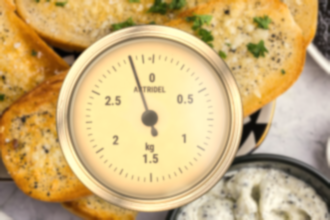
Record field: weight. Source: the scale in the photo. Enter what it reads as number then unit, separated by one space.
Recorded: 2.9 kg
